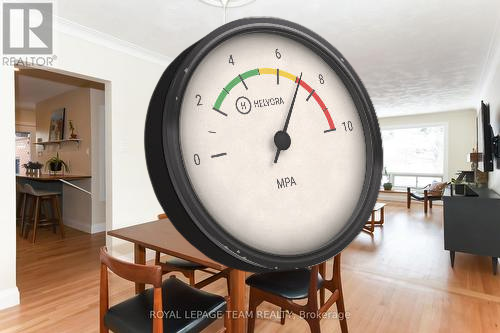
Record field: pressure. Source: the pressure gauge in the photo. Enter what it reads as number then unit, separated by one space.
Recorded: 7 MPa
